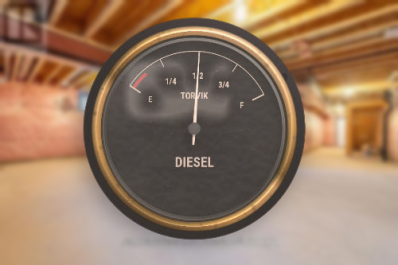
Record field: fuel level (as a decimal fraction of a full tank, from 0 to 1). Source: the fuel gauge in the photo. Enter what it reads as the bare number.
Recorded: 0.5
